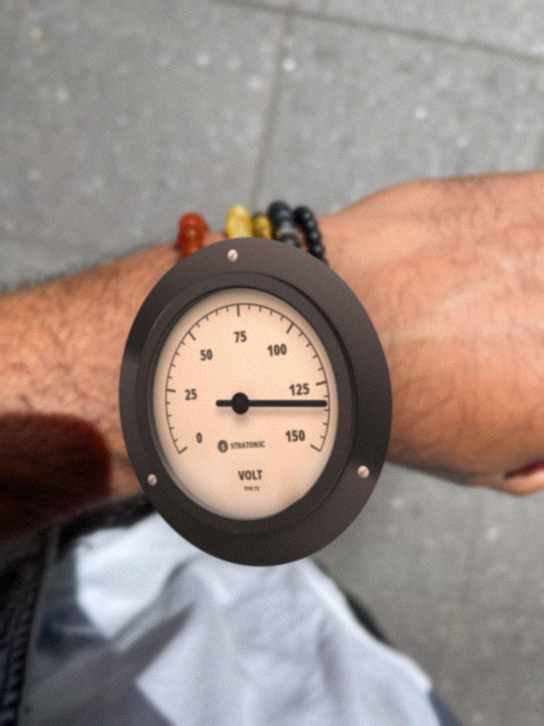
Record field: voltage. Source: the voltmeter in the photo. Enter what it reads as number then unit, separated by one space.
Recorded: 132.5 V
